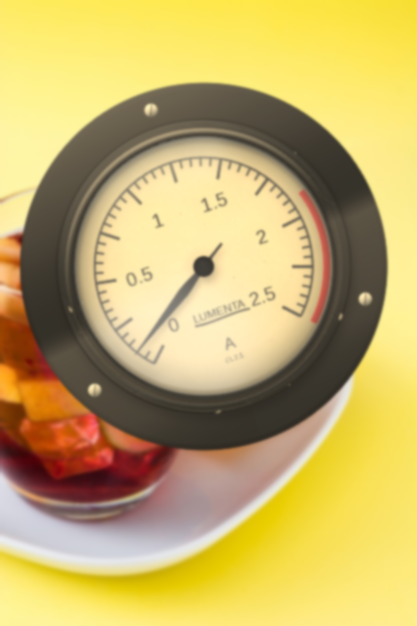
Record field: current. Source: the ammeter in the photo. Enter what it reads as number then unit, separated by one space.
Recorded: 0.1 A
